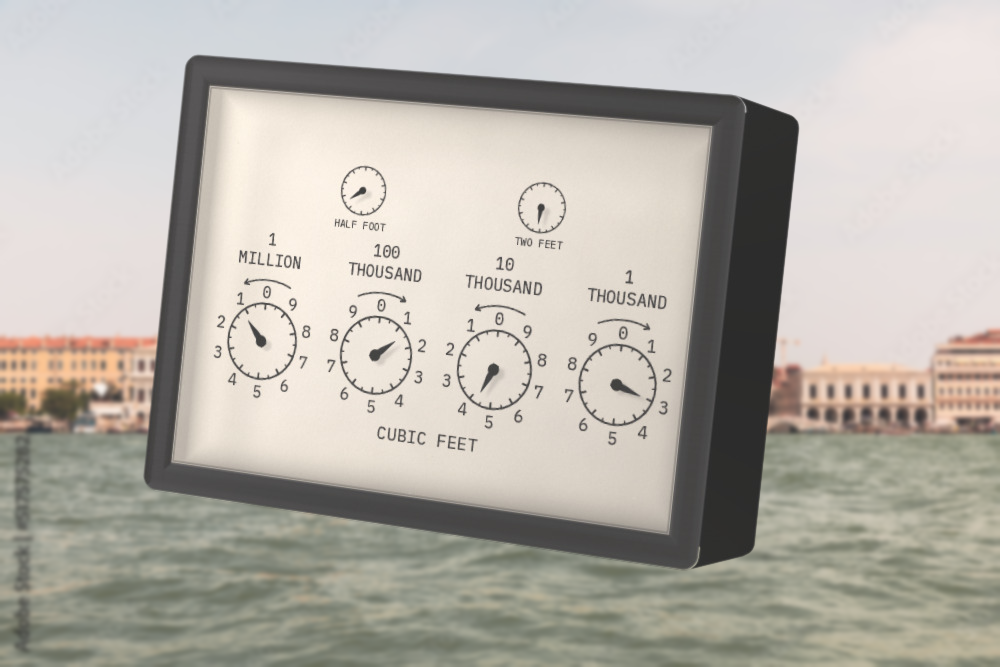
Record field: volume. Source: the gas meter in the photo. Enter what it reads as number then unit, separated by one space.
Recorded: 114300 ft³
